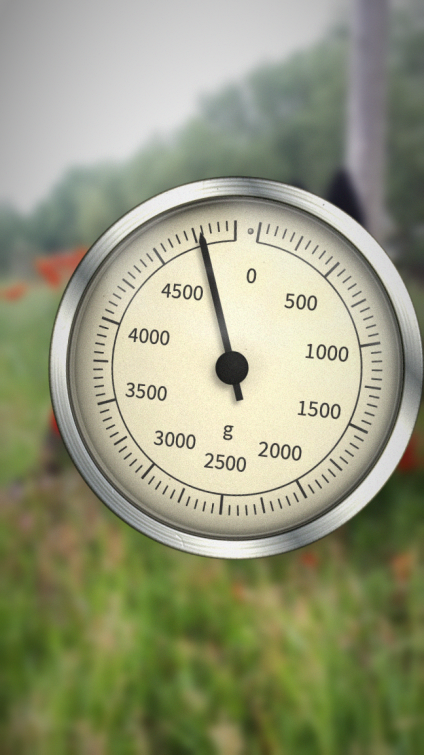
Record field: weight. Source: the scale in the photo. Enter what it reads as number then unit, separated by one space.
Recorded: 4800 g
